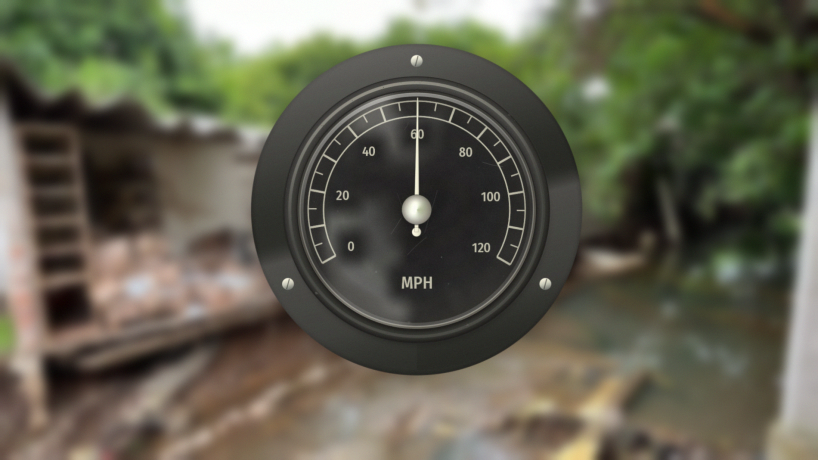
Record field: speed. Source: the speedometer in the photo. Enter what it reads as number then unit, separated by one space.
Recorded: 60 mph
